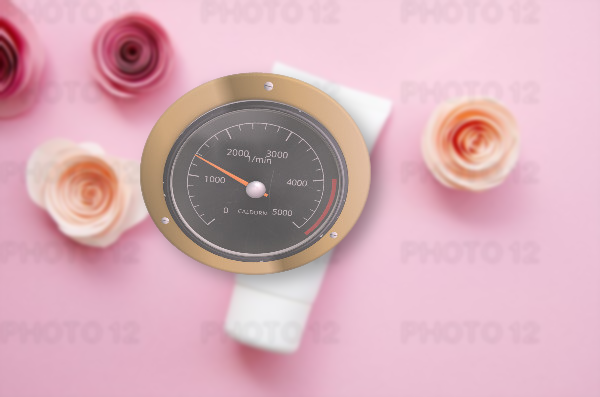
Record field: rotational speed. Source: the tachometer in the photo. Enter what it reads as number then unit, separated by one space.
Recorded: 1400 rpm
